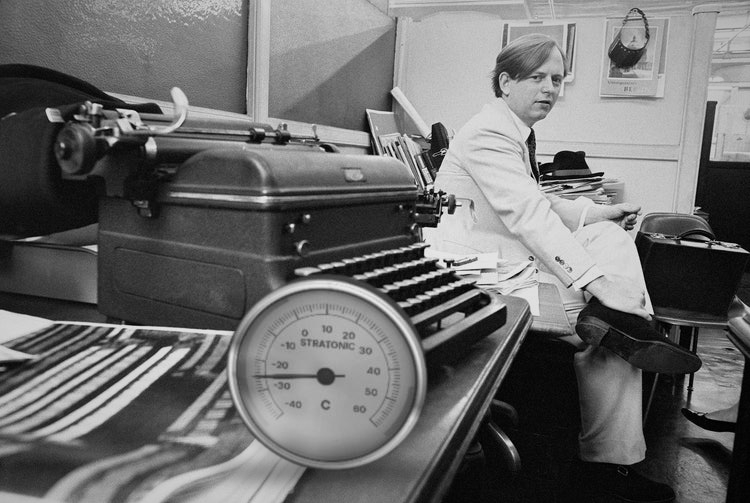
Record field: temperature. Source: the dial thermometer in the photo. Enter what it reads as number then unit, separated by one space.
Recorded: -25 °C
